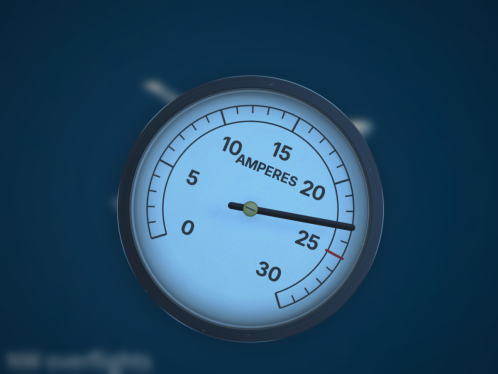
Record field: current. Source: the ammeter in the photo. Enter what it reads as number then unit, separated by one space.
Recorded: 23 A
